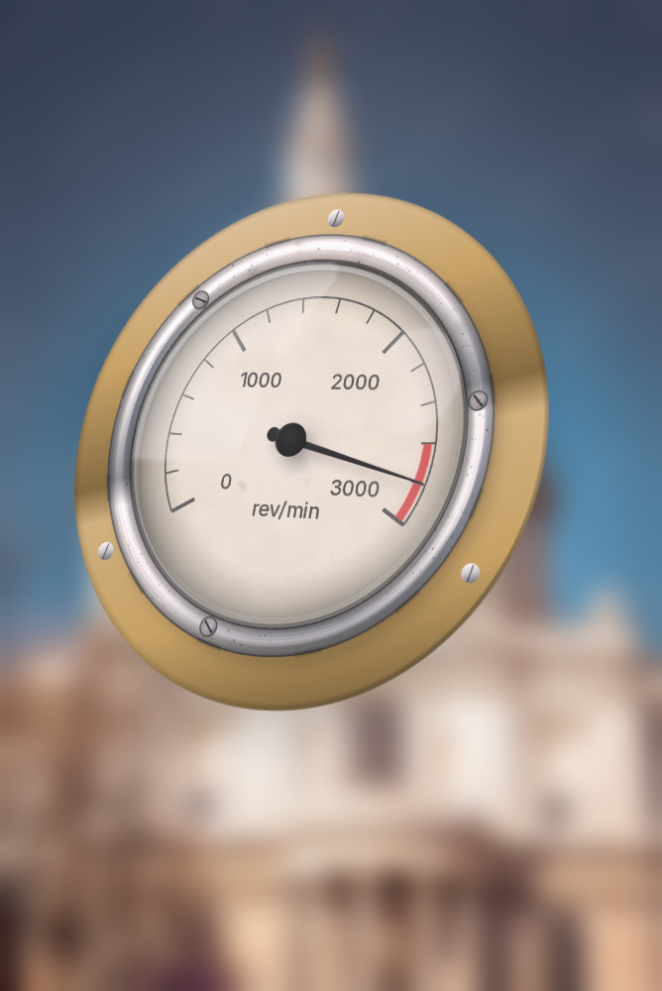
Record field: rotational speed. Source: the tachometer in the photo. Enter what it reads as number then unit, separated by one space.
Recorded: 2800 rpm
